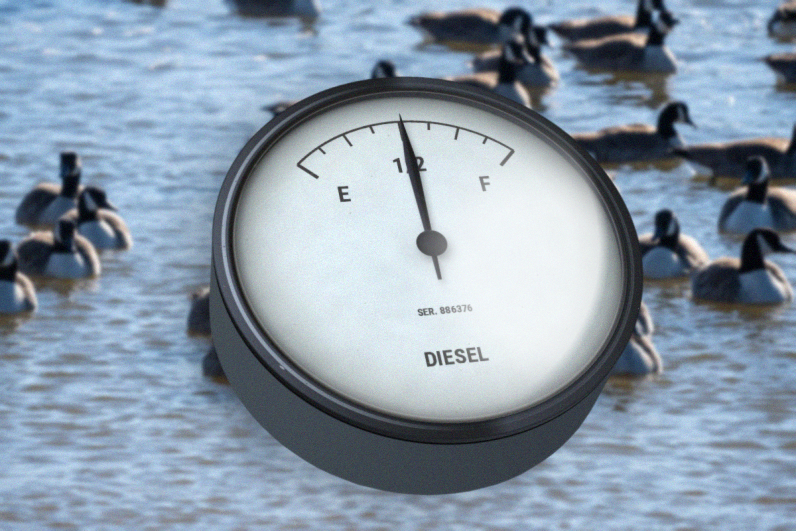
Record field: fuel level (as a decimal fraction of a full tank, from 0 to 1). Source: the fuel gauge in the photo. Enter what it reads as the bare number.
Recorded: 0.5
